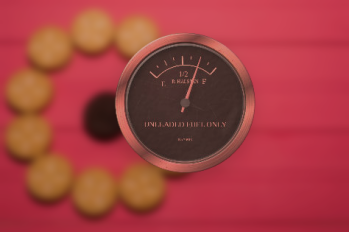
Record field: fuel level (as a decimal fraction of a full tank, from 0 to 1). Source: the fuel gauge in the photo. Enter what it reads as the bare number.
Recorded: 0.75
